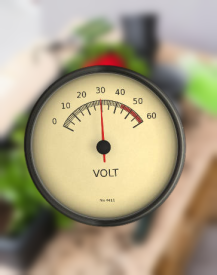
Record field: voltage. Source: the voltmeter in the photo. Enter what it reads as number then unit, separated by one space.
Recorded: 30 V
